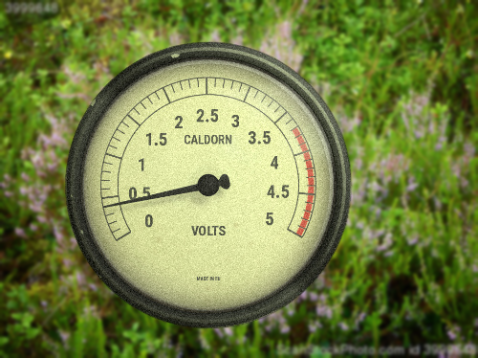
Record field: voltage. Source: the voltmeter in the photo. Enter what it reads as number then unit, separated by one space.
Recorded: 0.4 V
